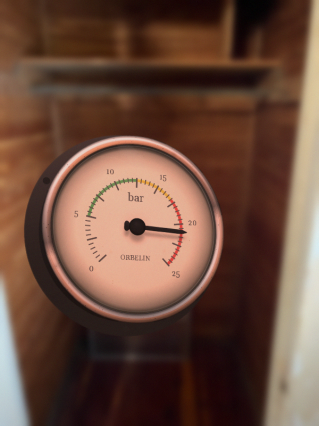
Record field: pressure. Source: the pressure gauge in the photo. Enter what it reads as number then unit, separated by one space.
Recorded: 21 bar
